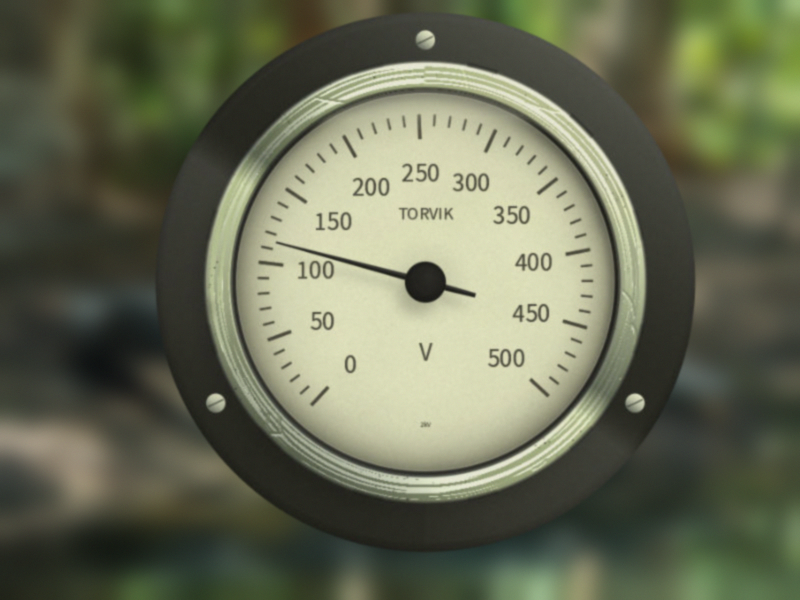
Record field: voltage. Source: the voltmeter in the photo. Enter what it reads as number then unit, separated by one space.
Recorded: 115 V
